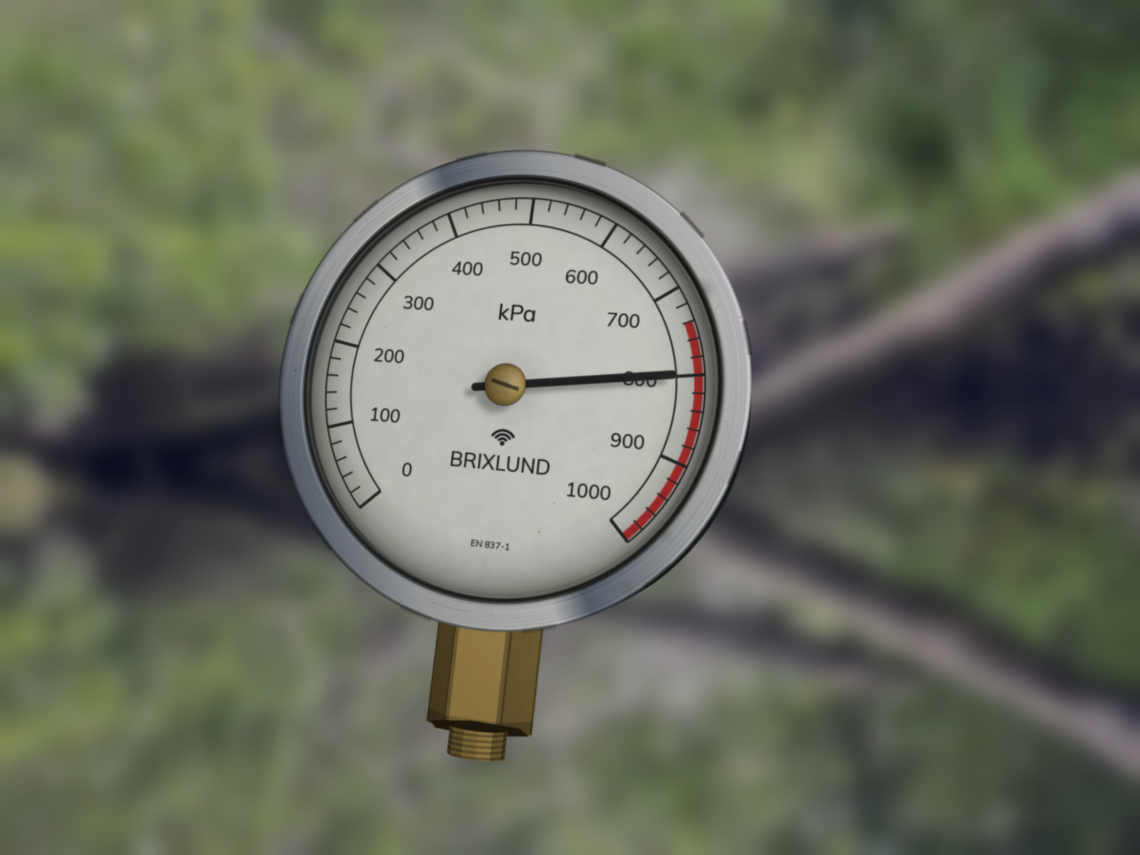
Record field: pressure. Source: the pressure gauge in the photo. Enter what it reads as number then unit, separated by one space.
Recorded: 800 kPa
